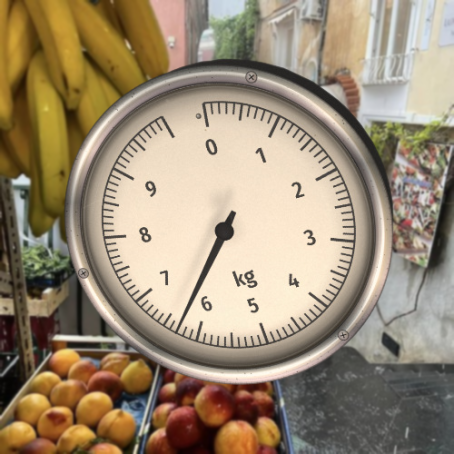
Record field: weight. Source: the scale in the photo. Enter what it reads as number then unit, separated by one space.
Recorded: 6.3 kg
